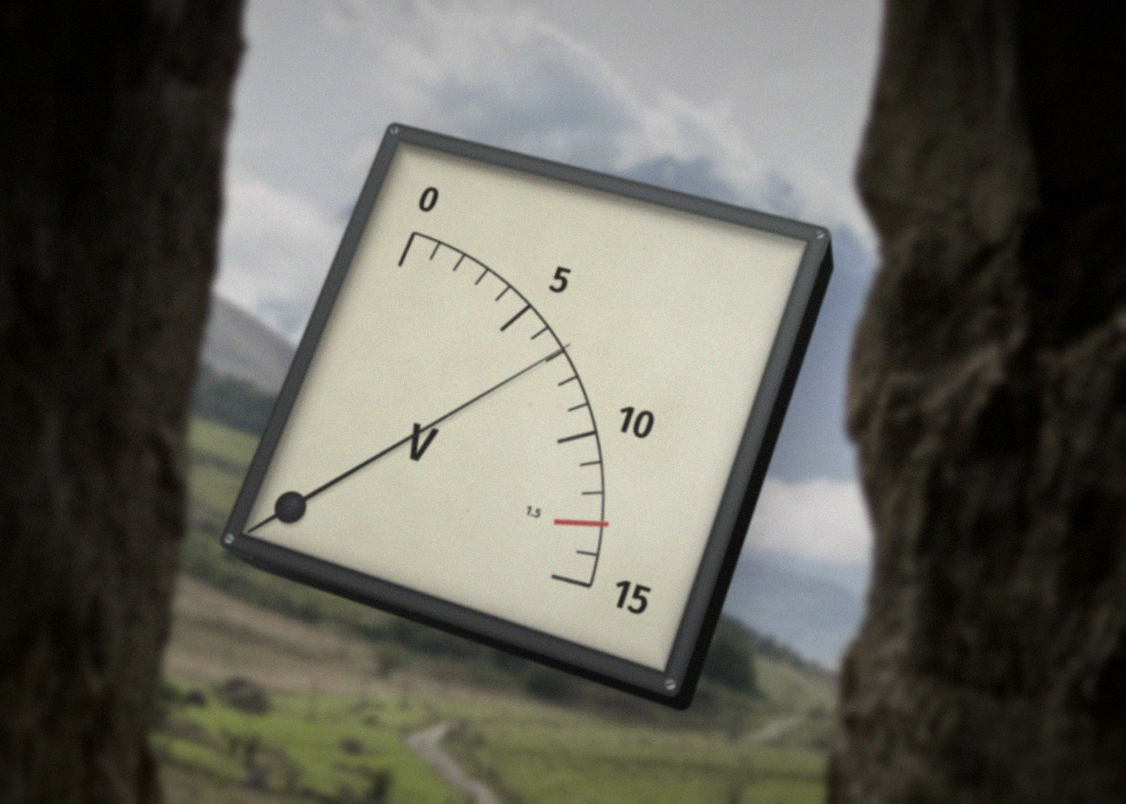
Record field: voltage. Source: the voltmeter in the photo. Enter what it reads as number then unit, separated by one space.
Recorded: 7 V
